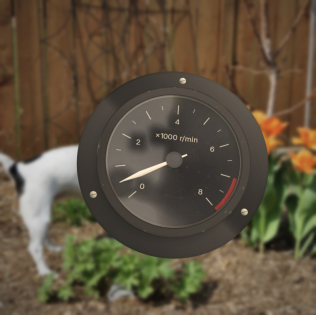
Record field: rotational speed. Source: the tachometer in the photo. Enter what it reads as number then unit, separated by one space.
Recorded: 500 rpm
